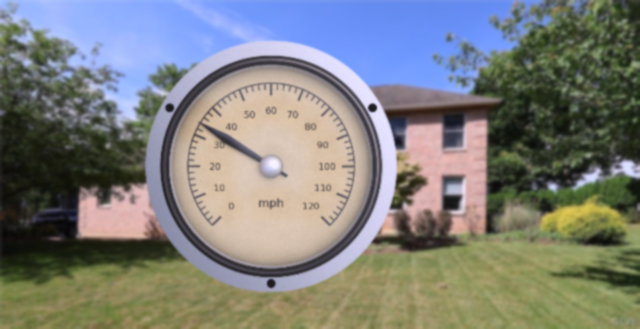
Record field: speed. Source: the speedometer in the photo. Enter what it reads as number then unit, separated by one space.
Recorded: 34 mph
